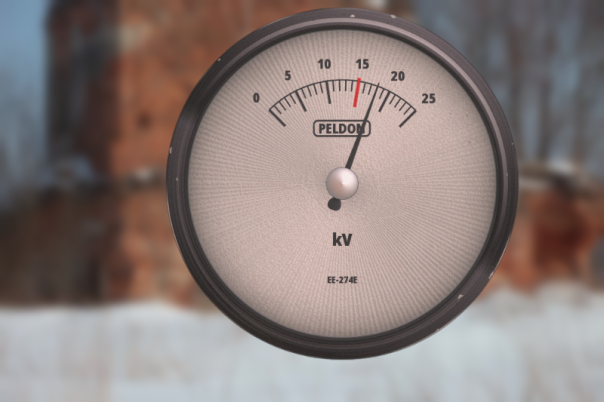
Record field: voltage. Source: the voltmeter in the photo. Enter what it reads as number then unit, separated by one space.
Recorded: 18 kV
